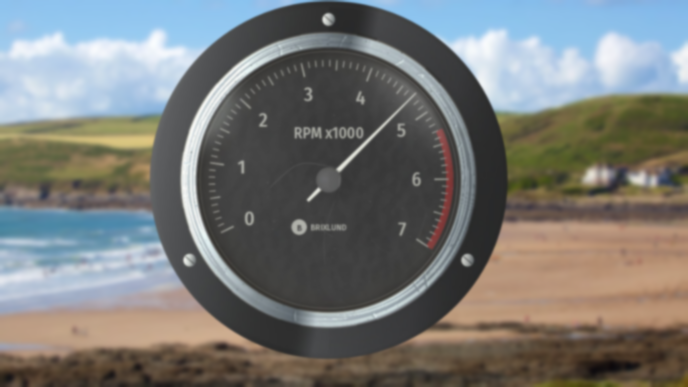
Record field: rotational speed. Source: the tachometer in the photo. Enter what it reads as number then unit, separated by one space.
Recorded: 4700 rpm
